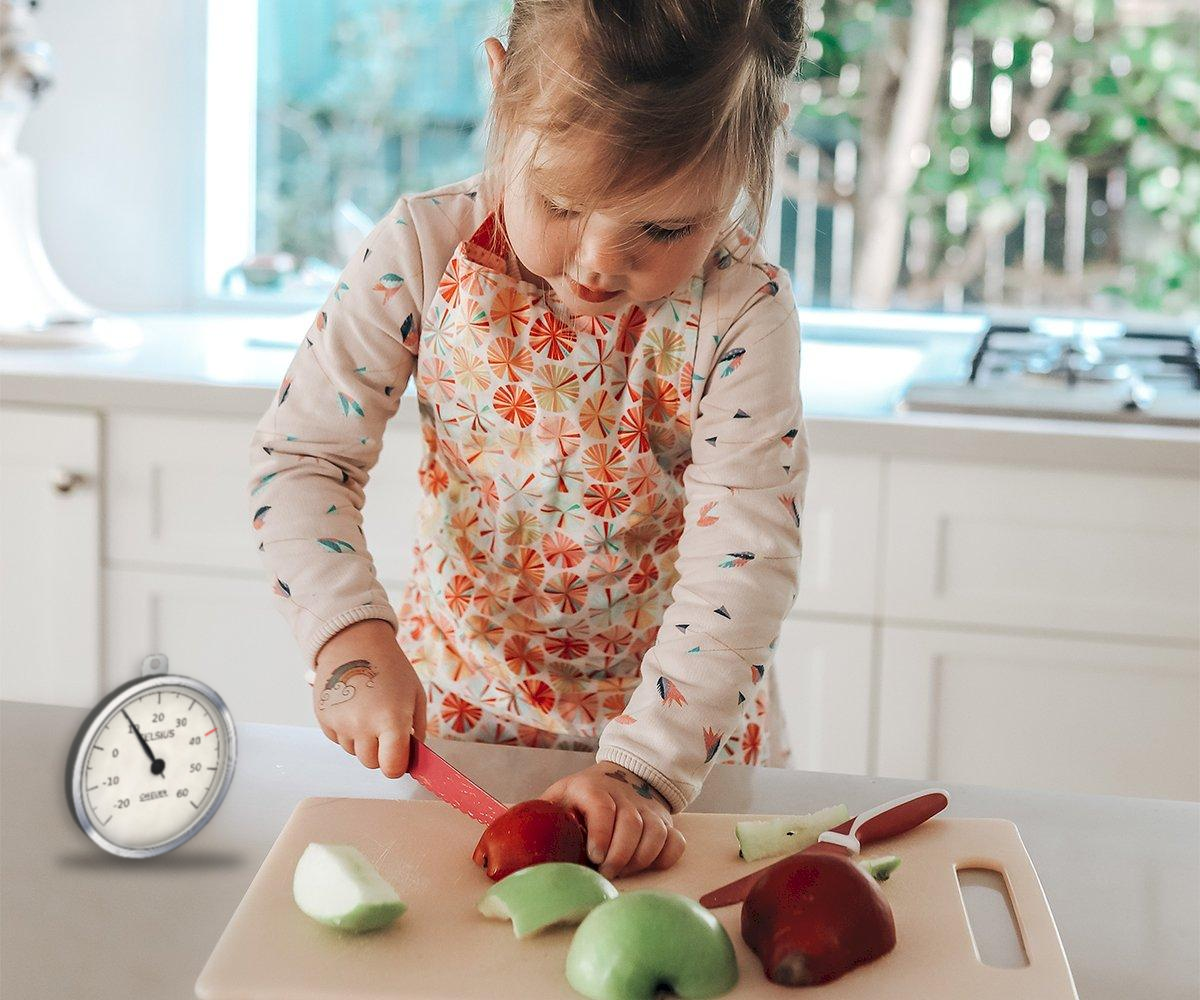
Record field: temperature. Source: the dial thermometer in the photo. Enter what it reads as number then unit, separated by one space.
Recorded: 10 °C
